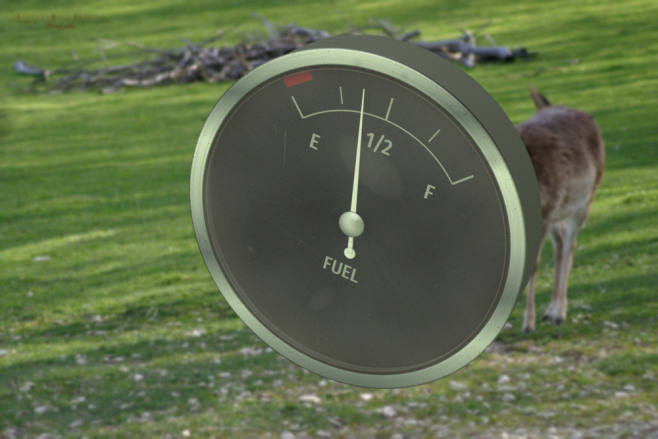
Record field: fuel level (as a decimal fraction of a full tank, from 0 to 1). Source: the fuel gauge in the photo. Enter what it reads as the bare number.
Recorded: 0.375
